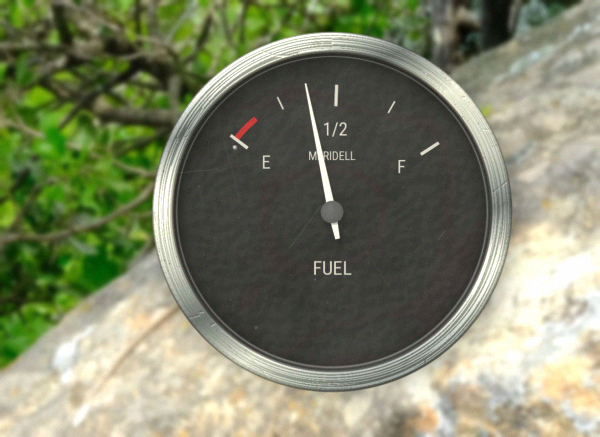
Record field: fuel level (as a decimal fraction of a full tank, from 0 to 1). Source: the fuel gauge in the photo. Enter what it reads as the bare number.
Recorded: 0.375
